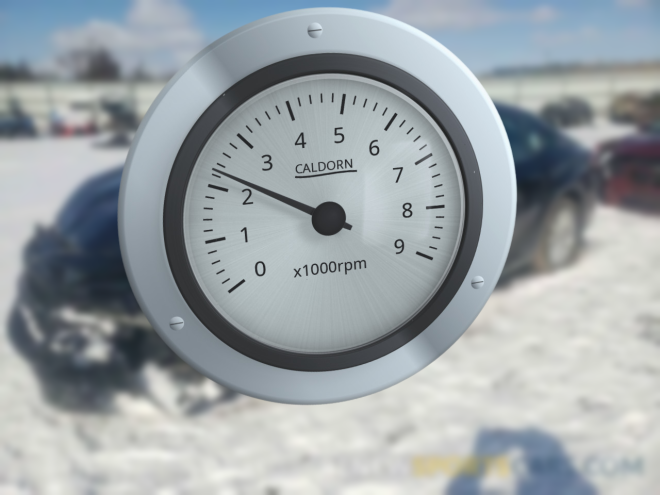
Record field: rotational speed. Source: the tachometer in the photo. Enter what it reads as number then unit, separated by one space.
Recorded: 2300 rpm
